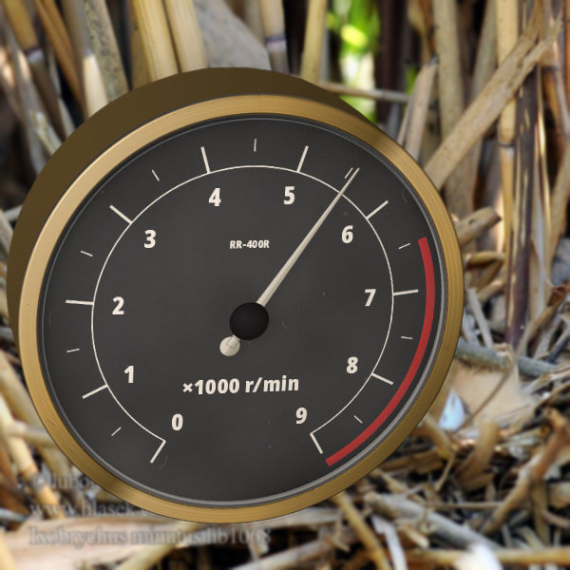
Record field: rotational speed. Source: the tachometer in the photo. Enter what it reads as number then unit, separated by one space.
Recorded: 5500 rpm
